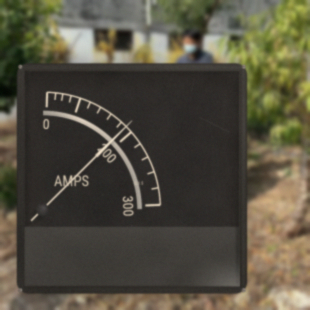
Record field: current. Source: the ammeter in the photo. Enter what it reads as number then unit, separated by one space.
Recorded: 190 A
